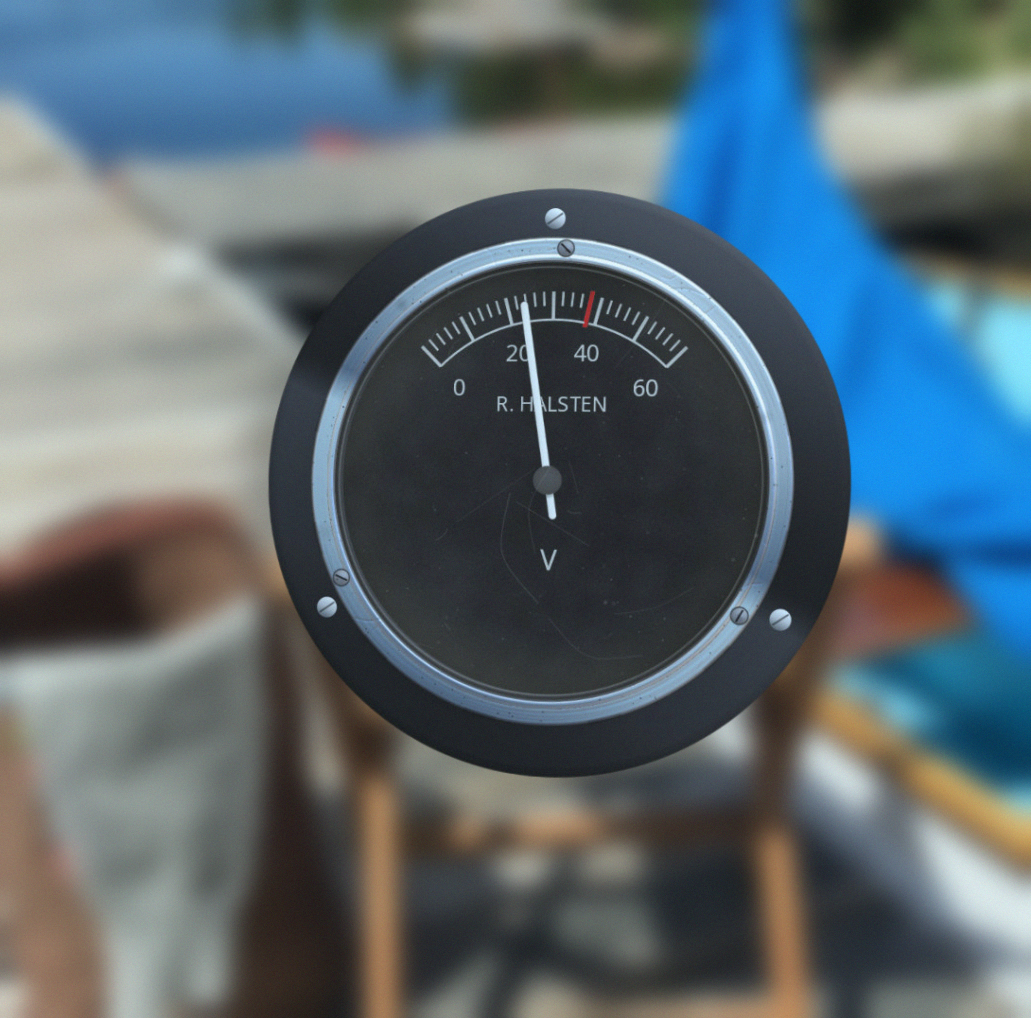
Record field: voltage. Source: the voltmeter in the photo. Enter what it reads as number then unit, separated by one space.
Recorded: 24 V
